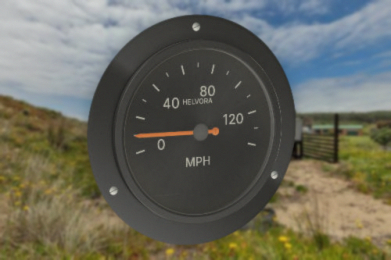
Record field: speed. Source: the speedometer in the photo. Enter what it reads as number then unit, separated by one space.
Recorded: 10 mph
